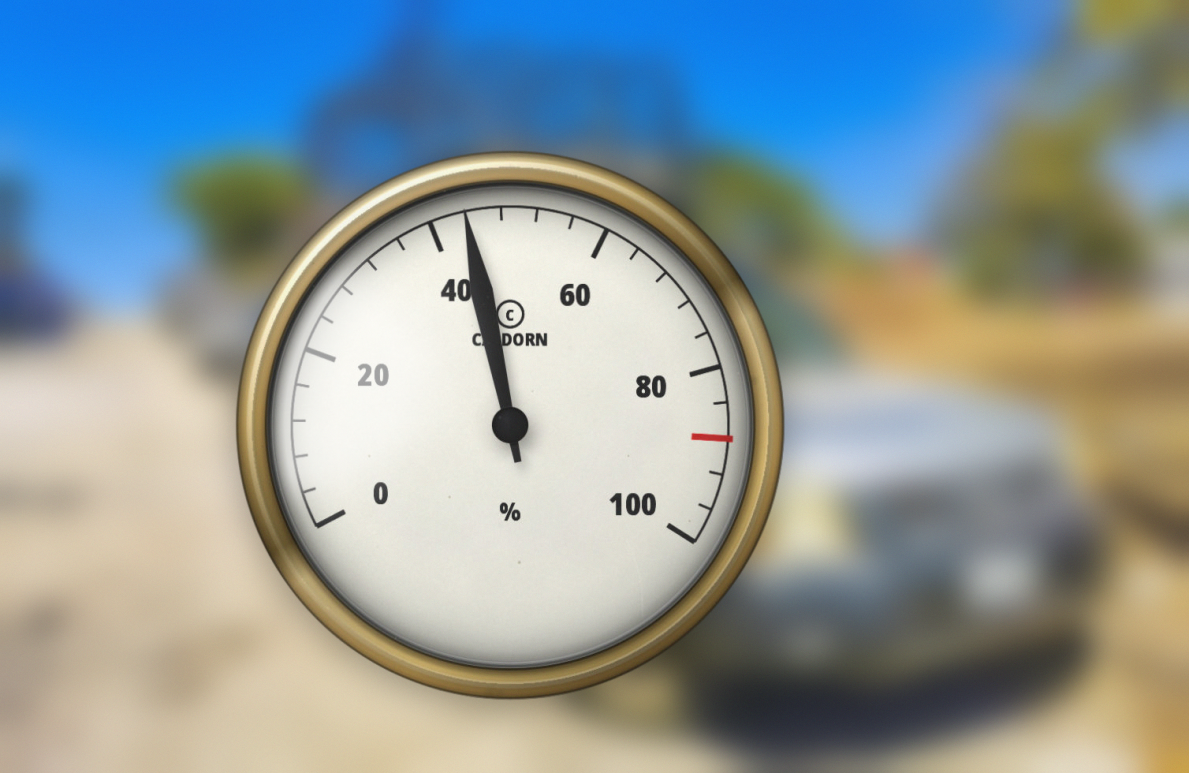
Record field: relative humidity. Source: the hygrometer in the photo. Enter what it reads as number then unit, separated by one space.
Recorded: 44 %
